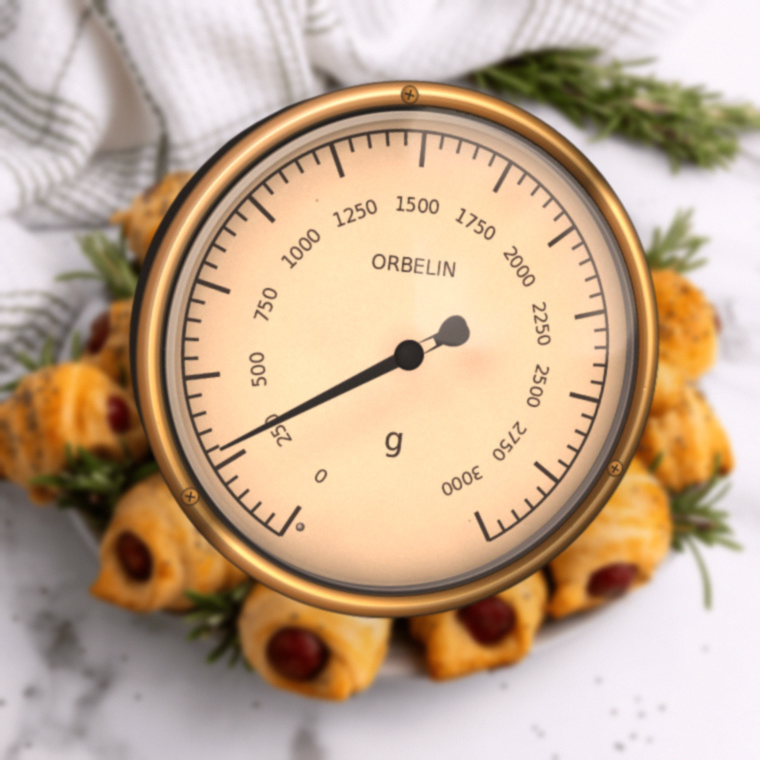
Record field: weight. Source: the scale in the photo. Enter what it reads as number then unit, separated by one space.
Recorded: 300 g
